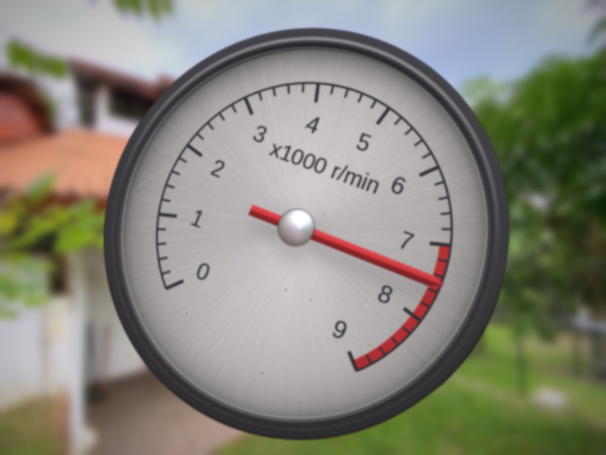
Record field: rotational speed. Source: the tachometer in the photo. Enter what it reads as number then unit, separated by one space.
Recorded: 7500 rpm
